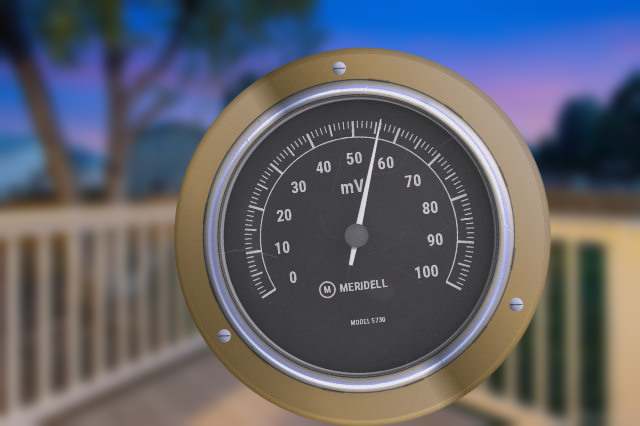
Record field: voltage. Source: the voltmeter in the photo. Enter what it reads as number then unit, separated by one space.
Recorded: 56 mV
